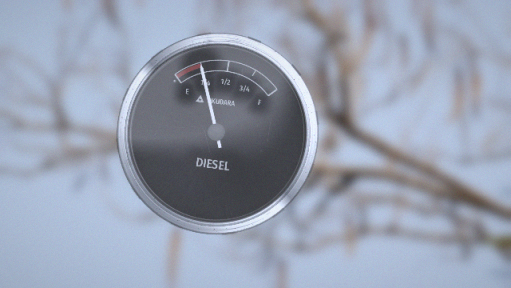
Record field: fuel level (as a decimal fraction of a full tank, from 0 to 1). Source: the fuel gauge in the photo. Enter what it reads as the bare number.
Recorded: 0.25
